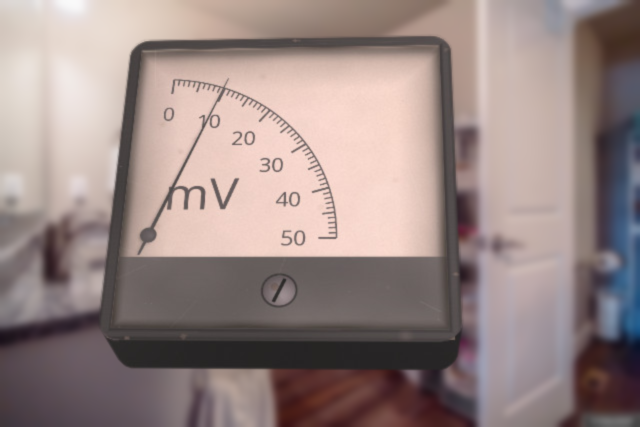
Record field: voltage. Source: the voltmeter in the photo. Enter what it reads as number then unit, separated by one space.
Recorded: 10 mV
